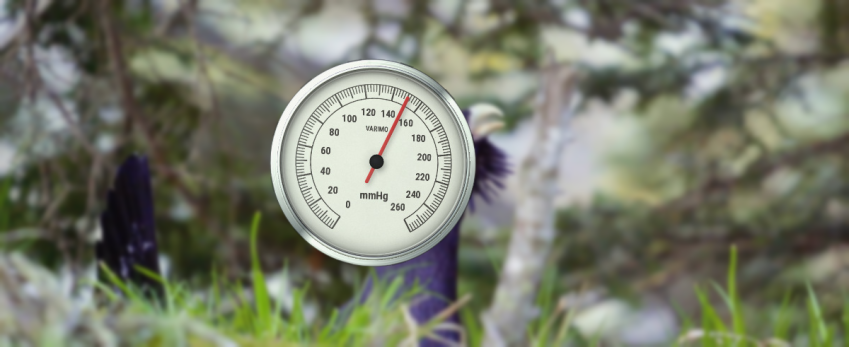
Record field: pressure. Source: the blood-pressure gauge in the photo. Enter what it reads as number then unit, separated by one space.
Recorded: 150 mmHg
